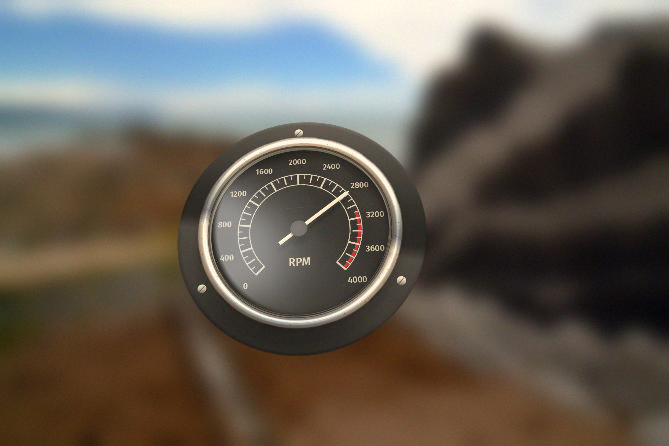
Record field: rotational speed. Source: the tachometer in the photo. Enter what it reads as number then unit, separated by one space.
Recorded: 2800 rpm
